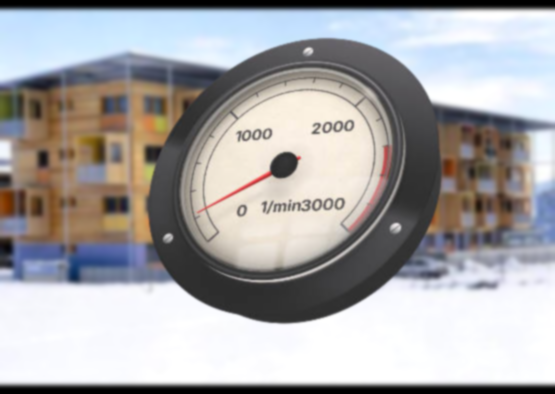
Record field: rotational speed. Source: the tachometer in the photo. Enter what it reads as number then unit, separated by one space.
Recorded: 200 rpm
